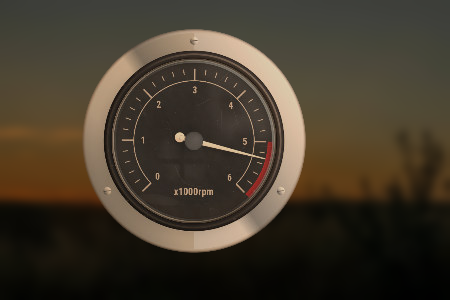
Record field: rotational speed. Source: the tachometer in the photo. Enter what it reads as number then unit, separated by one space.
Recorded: 5300 rpm
